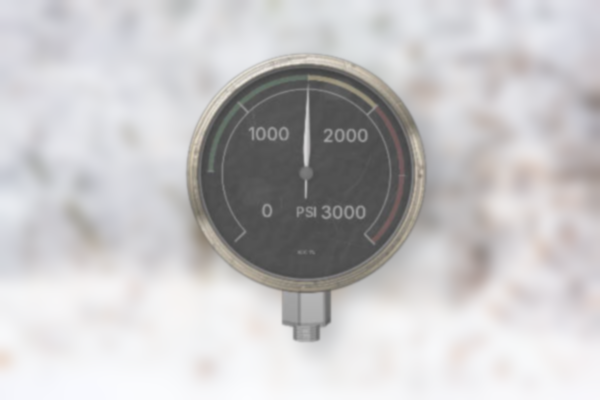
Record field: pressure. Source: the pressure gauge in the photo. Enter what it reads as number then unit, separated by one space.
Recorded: 1500 psi
